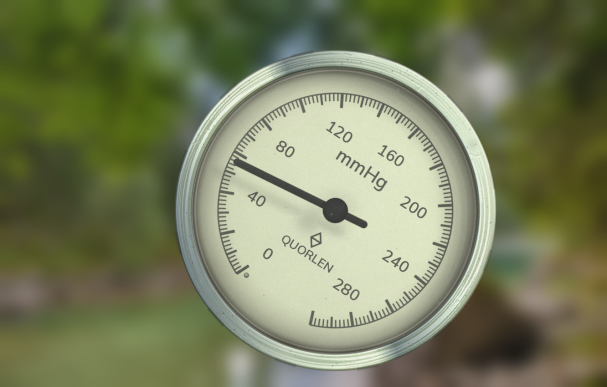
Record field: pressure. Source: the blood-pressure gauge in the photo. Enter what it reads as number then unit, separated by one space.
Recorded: 56 mmHg
